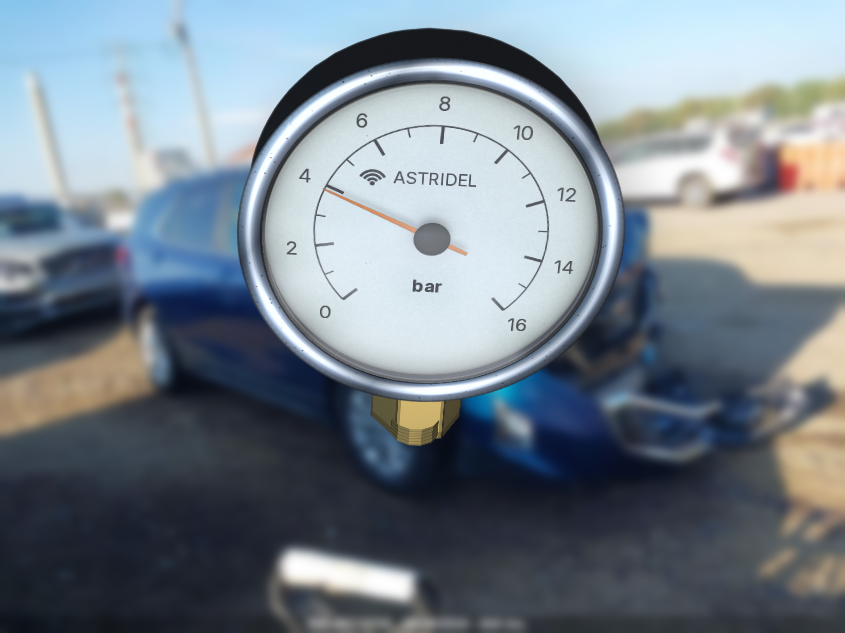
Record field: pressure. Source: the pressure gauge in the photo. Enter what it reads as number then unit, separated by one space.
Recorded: 4 bar
